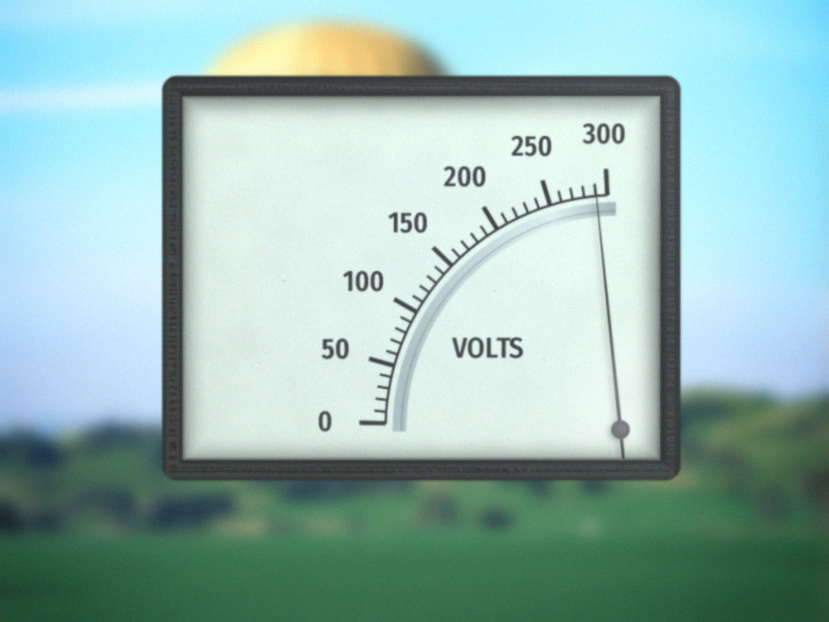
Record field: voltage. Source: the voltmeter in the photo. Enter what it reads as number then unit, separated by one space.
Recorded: 290 V
